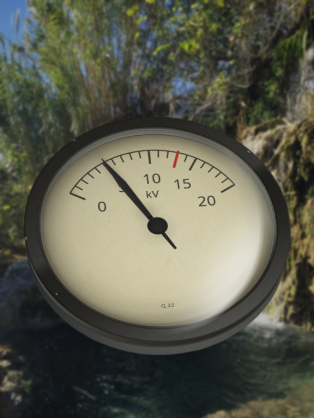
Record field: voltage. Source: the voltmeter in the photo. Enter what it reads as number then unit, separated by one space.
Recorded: 5 kV
